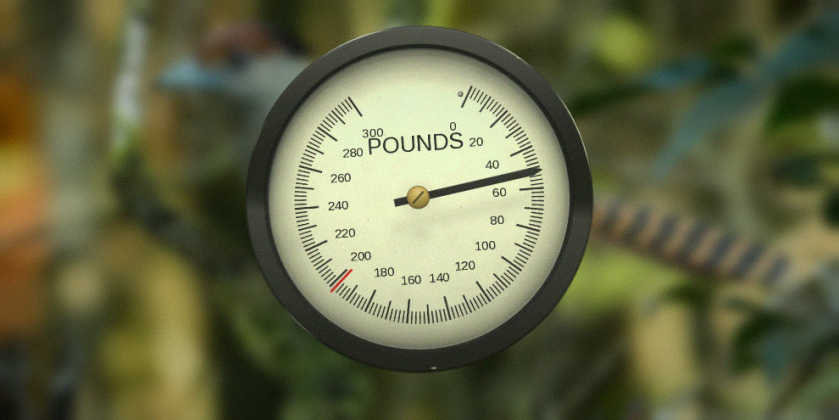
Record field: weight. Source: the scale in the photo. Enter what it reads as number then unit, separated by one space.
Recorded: 52 lb
